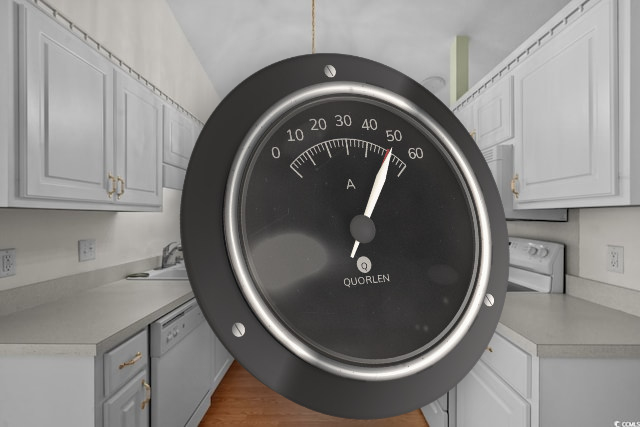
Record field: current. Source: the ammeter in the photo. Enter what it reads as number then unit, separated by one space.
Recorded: 50 A
